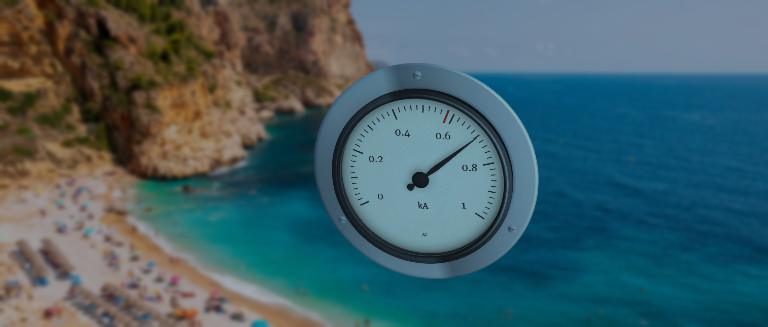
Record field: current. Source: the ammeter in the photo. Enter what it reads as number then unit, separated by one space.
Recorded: 0.7 kA
